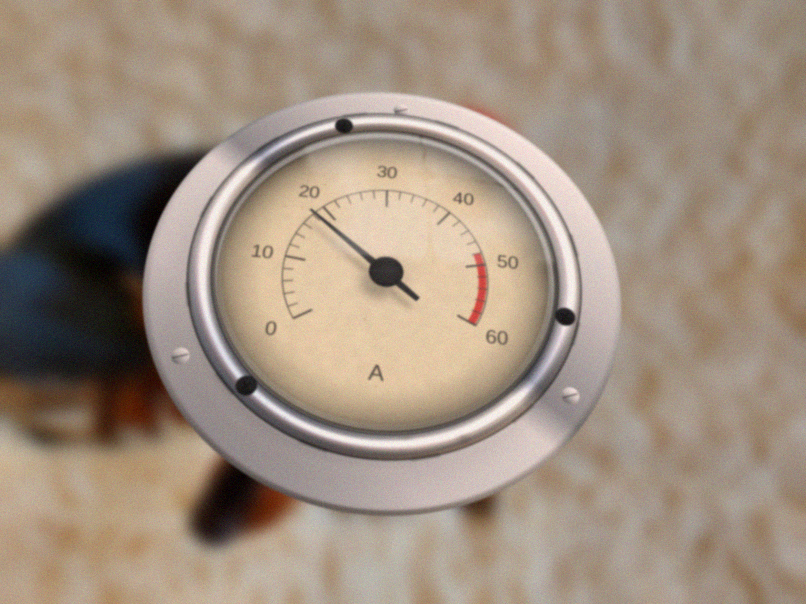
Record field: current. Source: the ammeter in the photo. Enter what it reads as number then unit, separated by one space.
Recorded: 18 A
